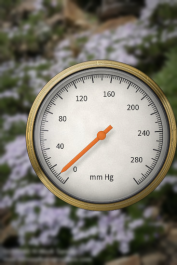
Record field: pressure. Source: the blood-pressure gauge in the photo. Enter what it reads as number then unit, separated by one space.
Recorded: 10 mmHg
